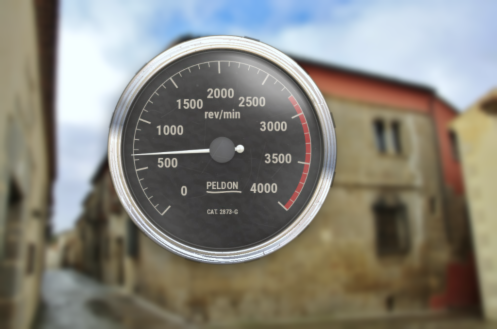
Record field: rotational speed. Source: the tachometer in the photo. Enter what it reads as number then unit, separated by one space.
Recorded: 650 rpm
